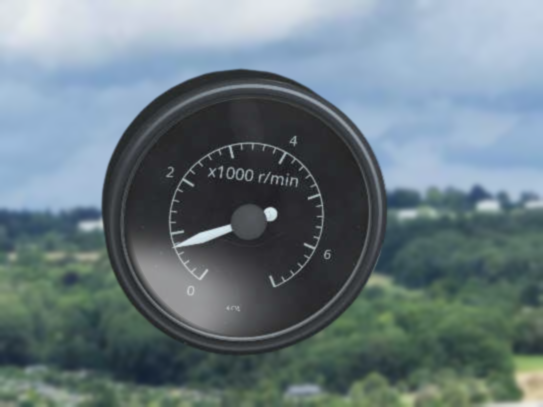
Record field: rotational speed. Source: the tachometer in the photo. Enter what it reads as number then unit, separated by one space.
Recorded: 800 rpm
